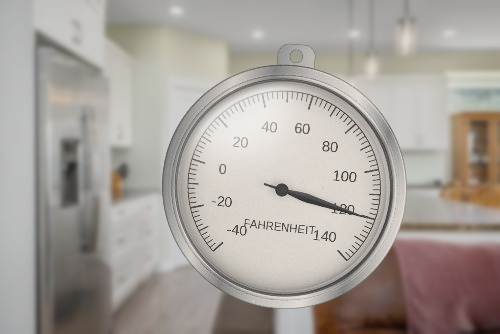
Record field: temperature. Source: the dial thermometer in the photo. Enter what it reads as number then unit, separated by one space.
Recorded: 120 °F
